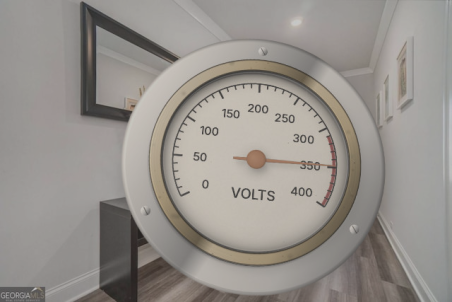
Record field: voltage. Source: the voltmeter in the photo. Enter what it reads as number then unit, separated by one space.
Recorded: 350 V
